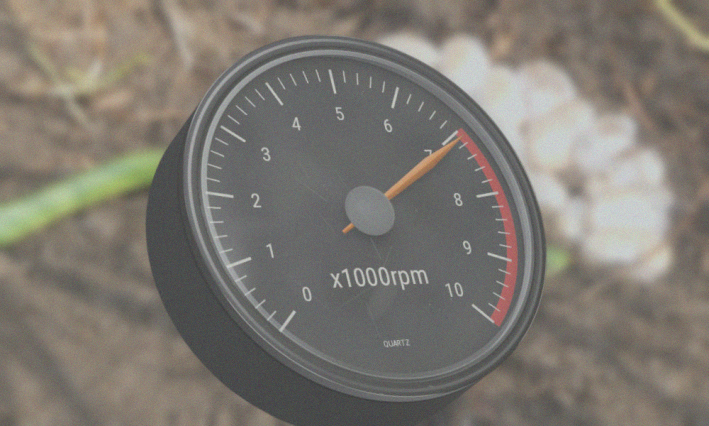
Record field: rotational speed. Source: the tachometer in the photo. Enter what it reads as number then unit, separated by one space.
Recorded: 7100 rpm
